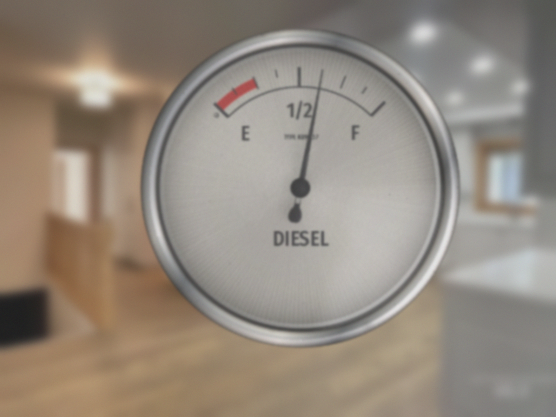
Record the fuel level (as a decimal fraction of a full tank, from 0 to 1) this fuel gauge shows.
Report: 0.625
